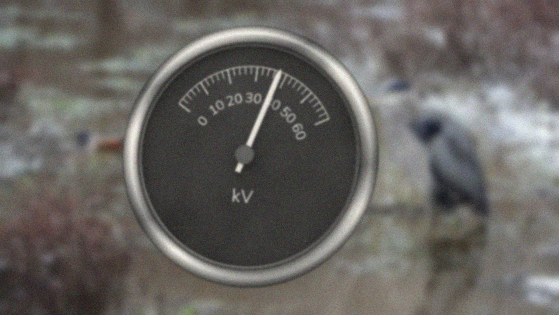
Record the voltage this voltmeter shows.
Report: 38 kV
